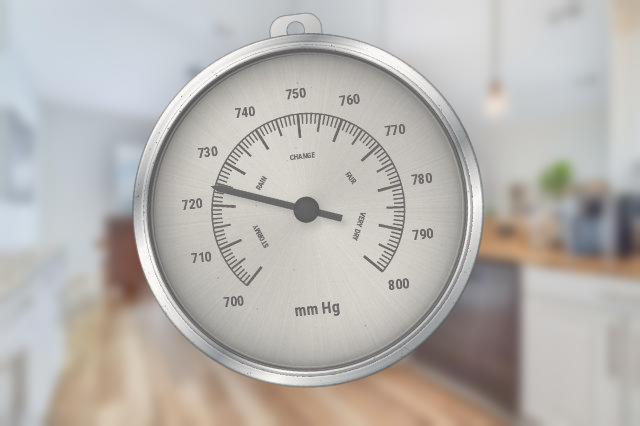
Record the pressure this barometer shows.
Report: 724 mmHg
